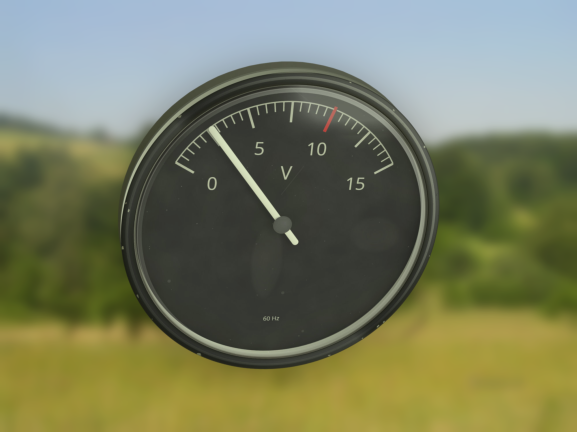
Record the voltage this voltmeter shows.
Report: 2.75 V
